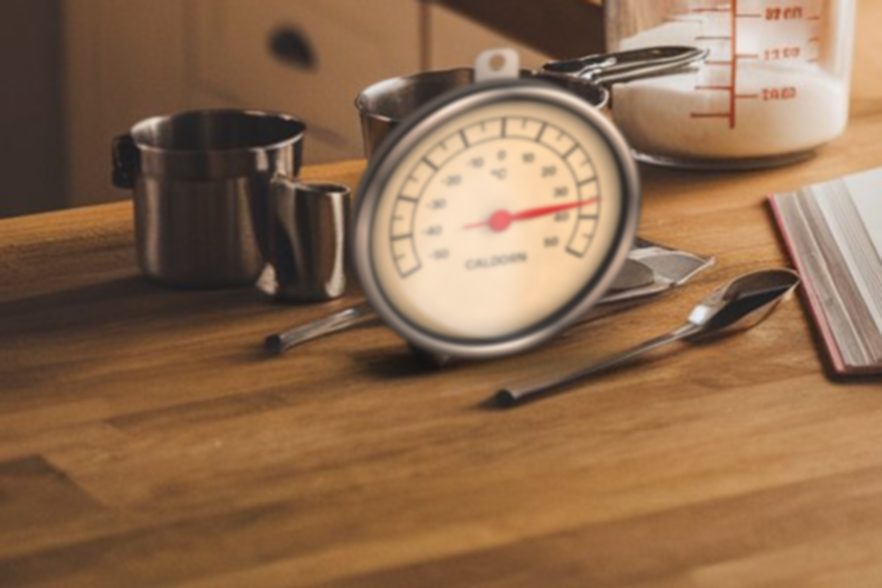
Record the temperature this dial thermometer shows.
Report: 35 °C
